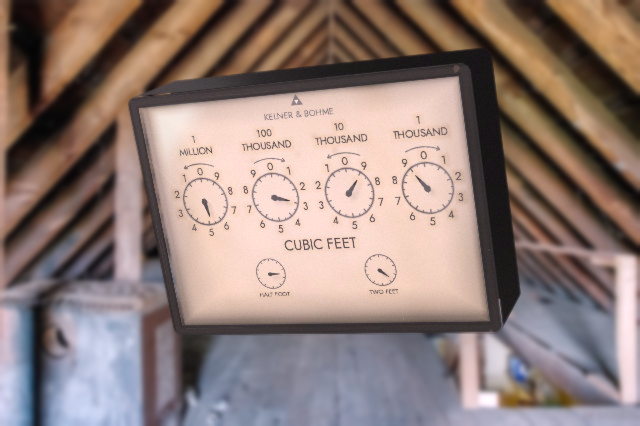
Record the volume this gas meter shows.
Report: 528900 ft³
